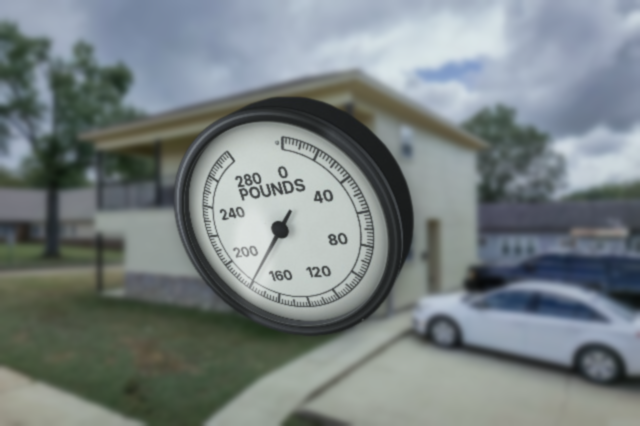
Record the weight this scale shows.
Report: 180 lb
